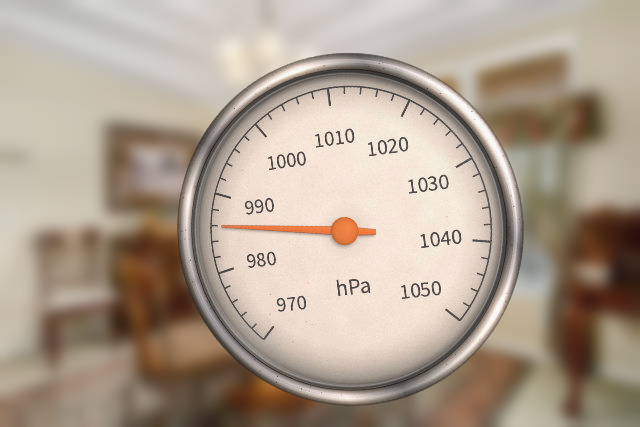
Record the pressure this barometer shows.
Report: 986 hPa
